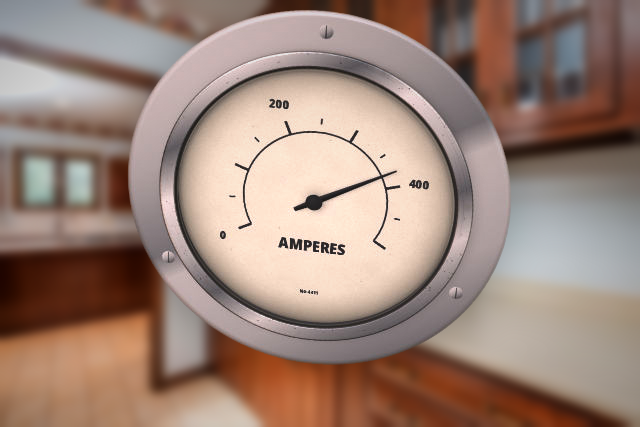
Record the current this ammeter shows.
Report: 375 A
